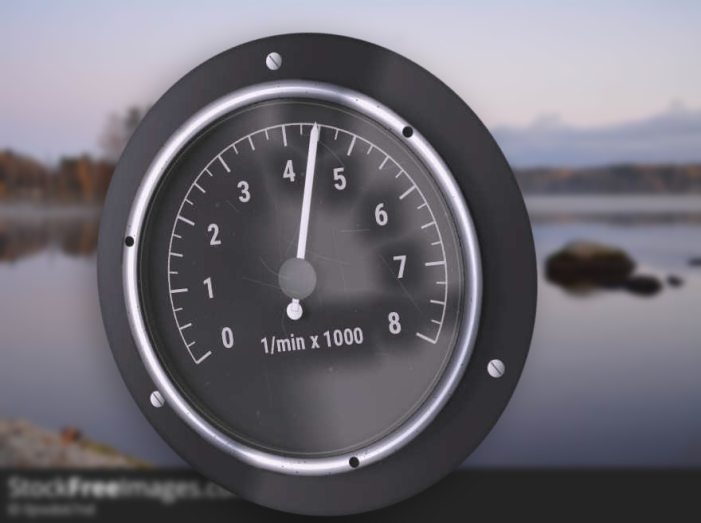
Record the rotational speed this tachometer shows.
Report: 4500 rpm
